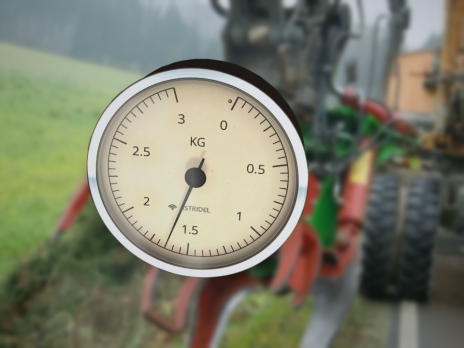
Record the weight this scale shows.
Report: 1.65 kg
